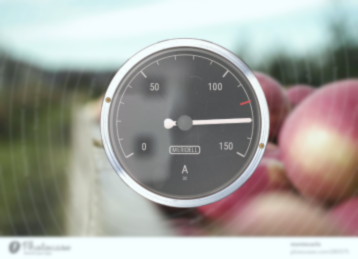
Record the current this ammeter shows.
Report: 130 A
